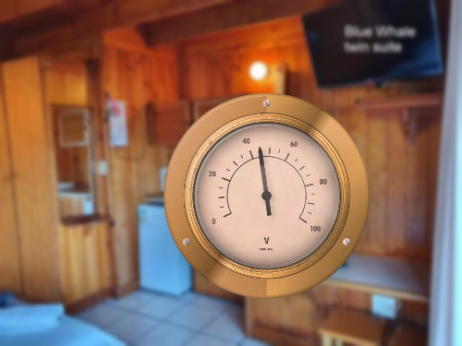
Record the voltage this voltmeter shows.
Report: 45 V
